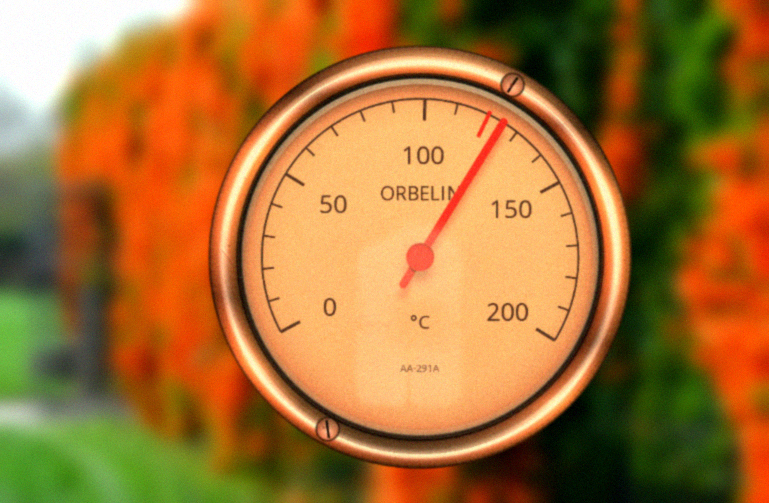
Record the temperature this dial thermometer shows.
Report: 125 °C
